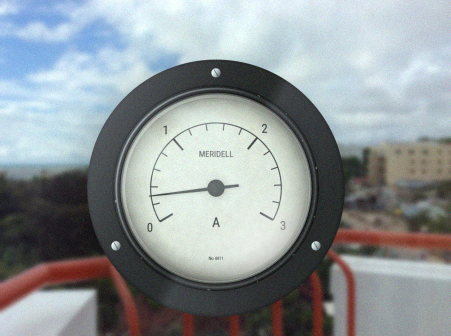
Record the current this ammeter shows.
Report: 0.3 A
